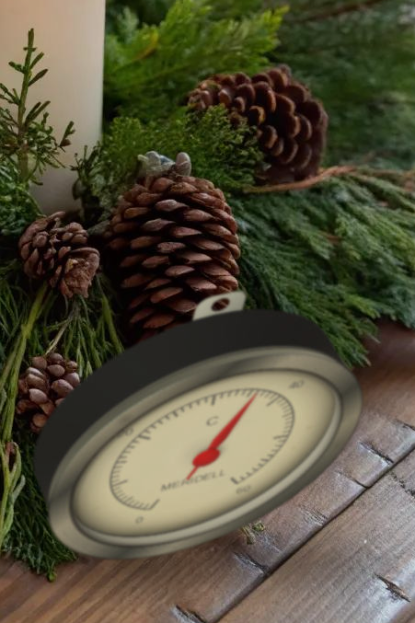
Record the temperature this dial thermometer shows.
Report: 35 °C
